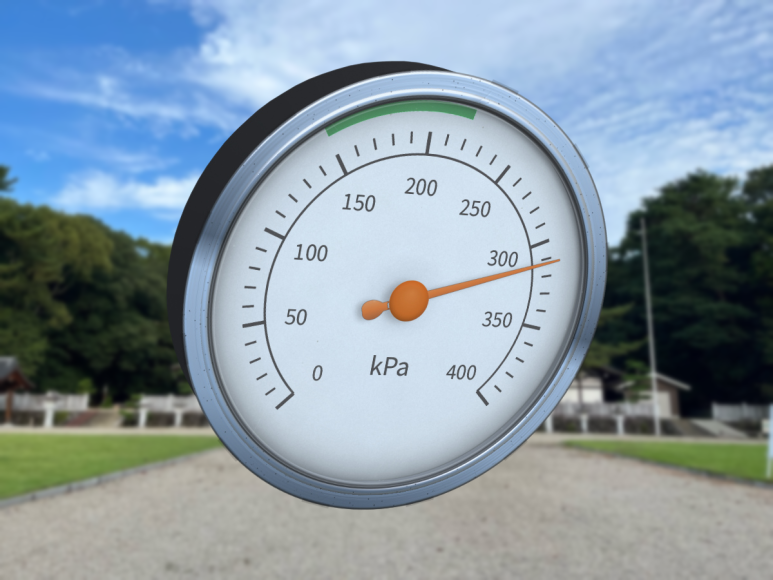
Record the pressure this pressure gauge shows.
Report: 310 kPa
